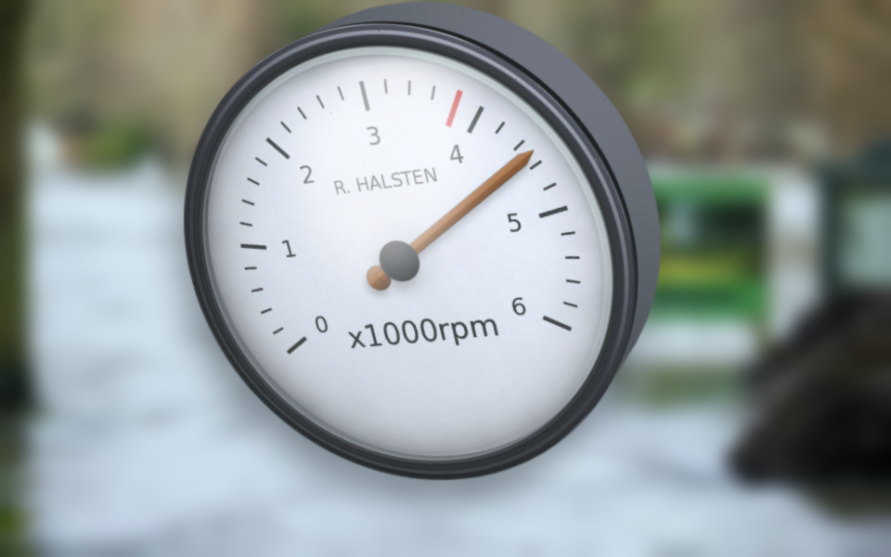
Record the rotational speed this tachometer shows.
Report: 4500 rpm
